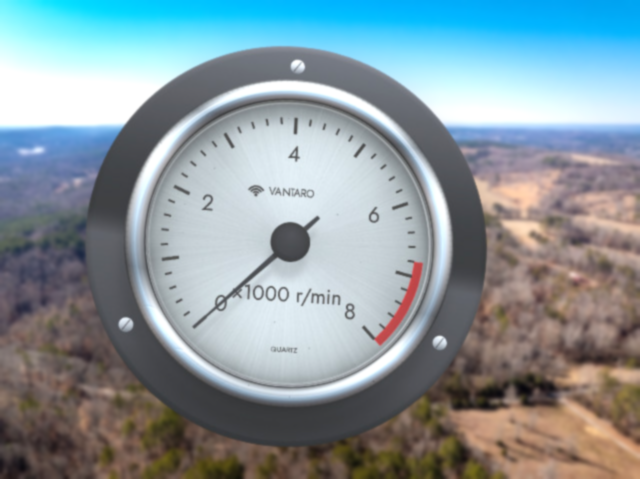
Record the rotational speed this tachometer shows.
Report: 0 rpm
